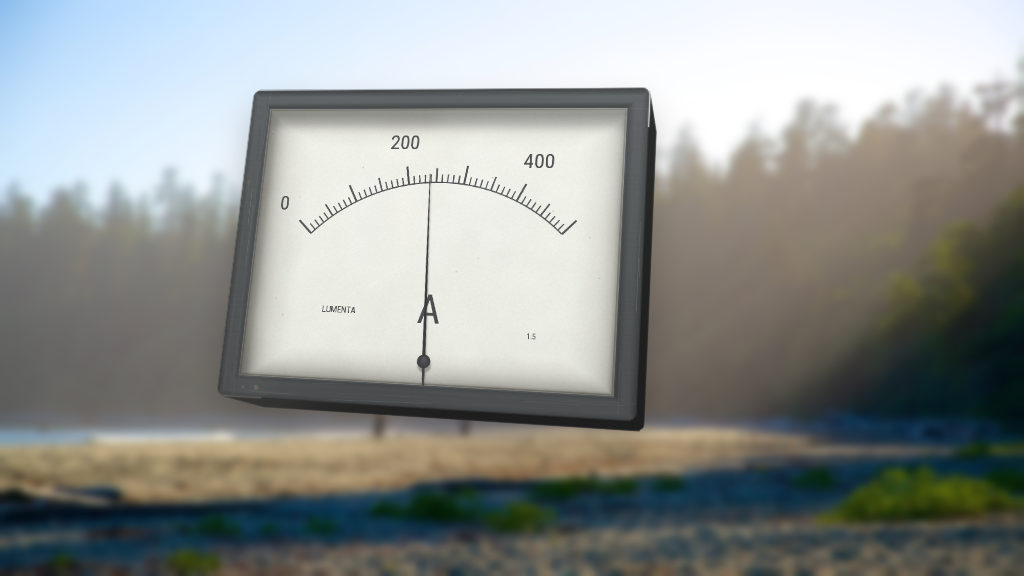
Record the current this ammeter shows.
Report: 240 A
